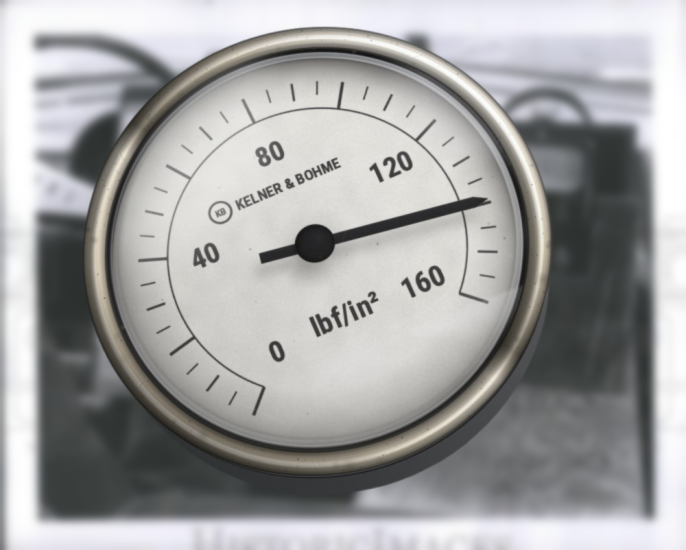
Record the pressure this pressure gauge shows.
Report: 140 psi
